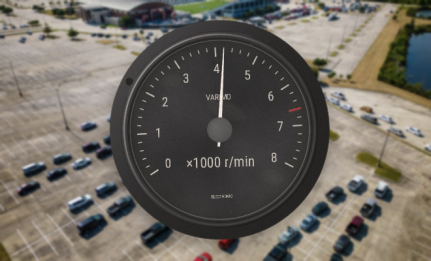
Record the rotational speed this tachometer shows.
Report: 4200 rpm
